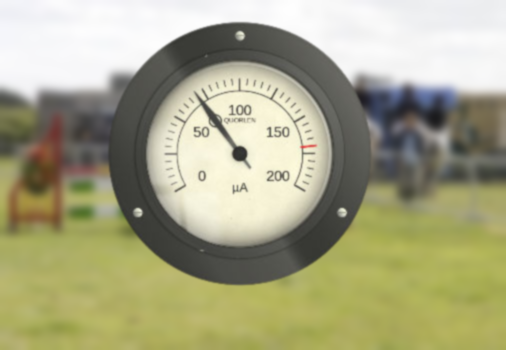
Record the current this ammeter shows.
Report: 70 µA
